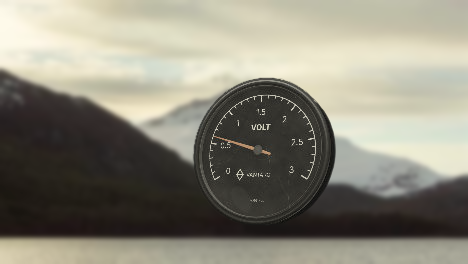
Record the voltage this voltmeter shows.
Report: 0.6 V
